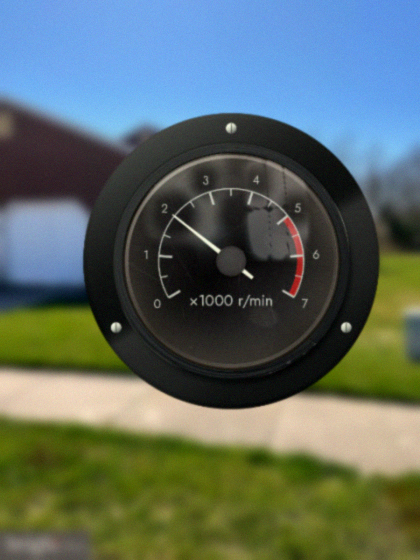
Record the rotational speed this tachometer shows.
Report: 2000 rpm
